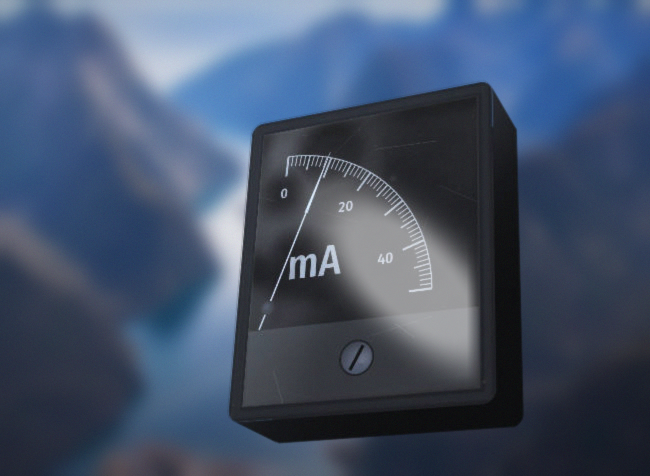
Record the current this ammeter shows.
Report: 10 mA
